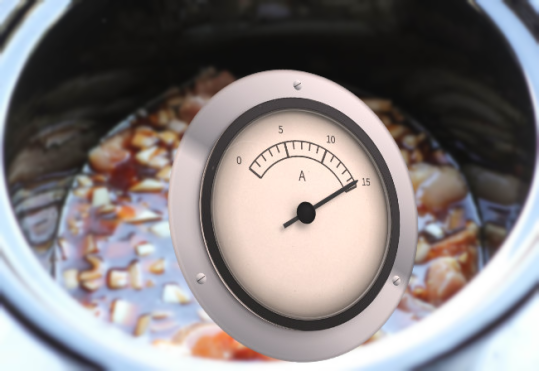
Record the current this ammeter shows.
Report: 14.5 A
